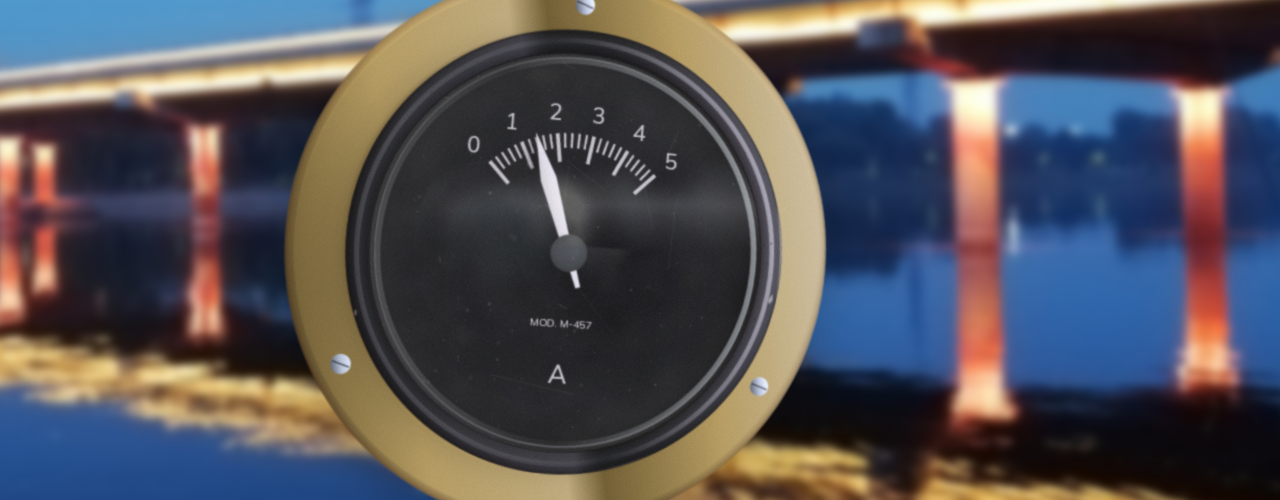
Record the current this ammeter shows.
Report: 1.4 A
